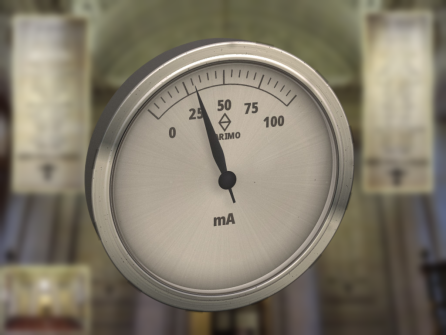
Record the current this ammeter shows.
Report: 30 mA
